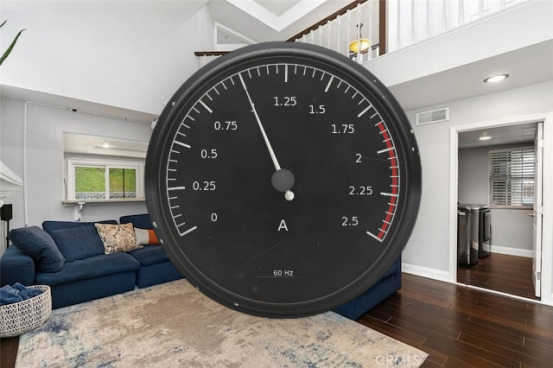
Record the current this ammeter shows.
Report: 1 A
